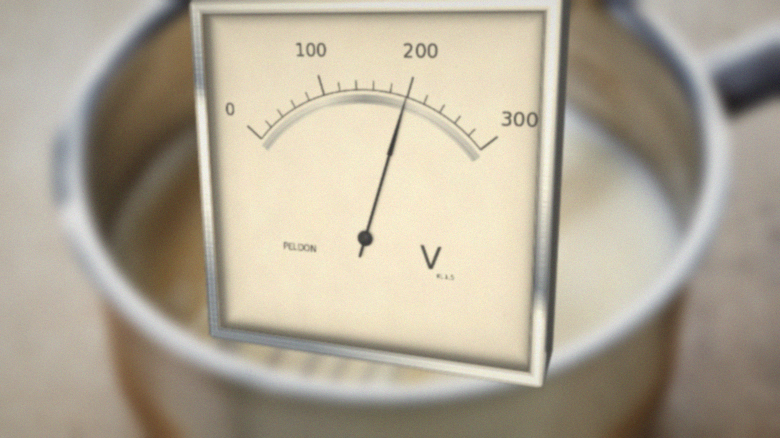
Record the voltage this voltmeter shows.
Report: 200 V
